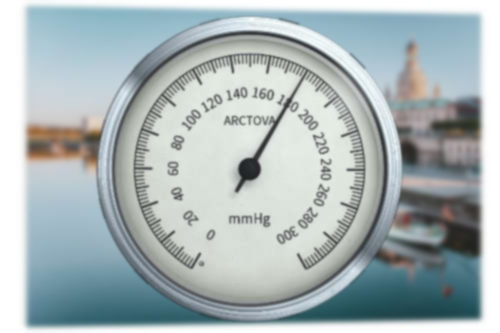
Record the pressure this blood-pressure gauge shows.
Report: 180 mmHg
